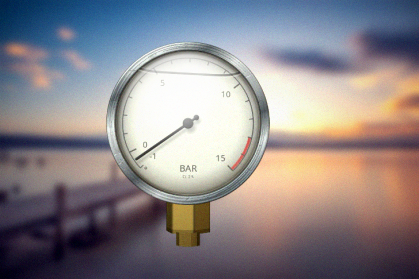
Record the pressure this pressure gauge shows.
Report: -0.5 bar
